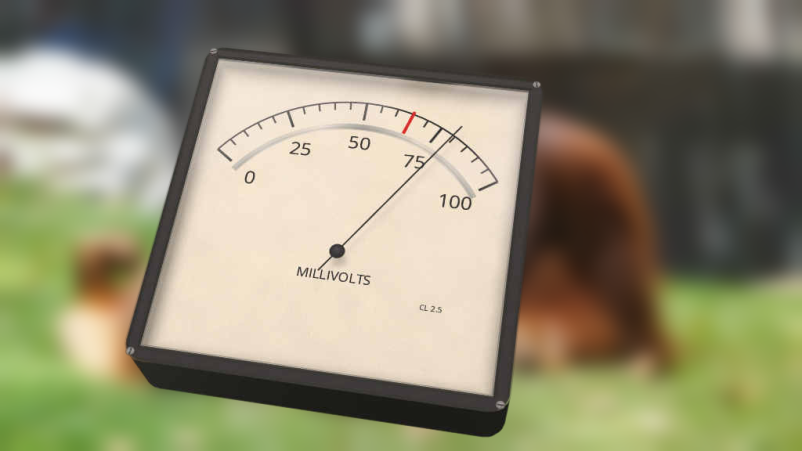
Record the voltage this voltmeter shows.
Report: 80 mV
